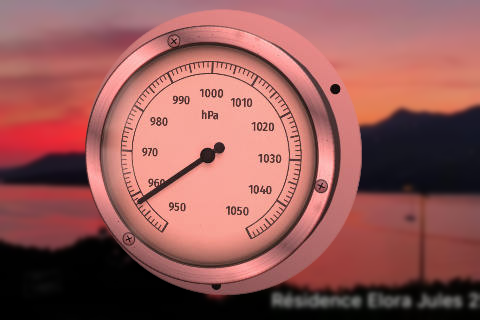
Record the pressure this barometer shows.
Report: 958 hPa
